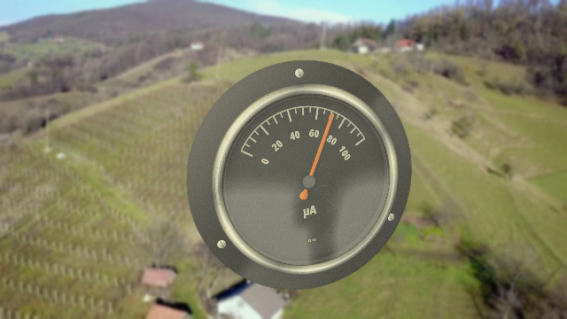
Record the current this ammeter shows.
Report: 70 µA
